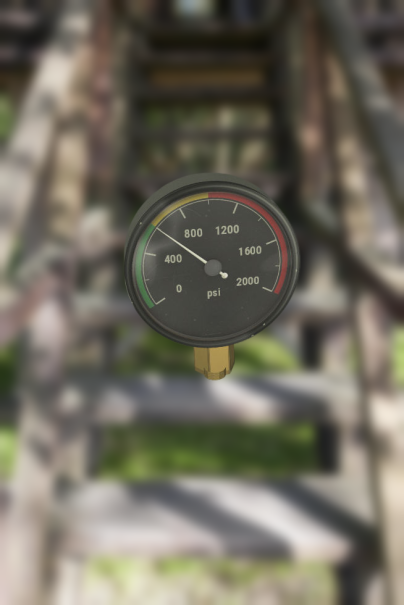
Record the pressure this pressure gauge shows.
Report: 600 psi
